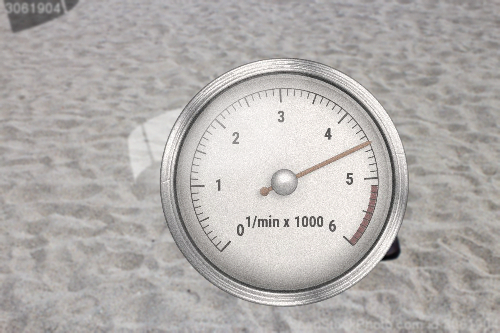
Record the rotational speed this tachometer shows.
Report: 4500 rpm
